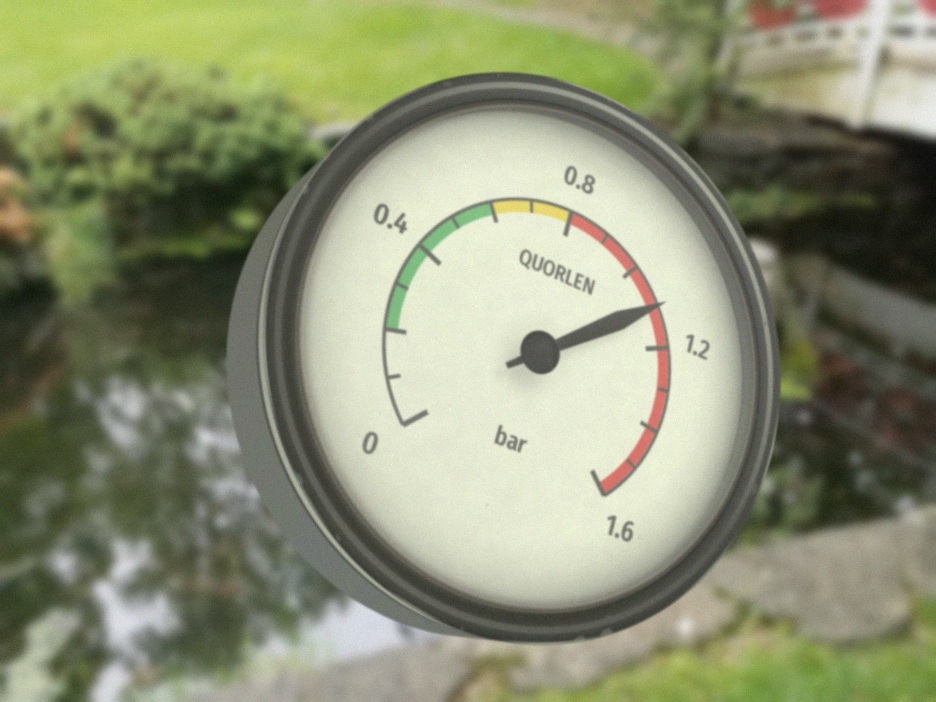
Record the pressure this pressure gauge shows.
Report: 1.1 bar
